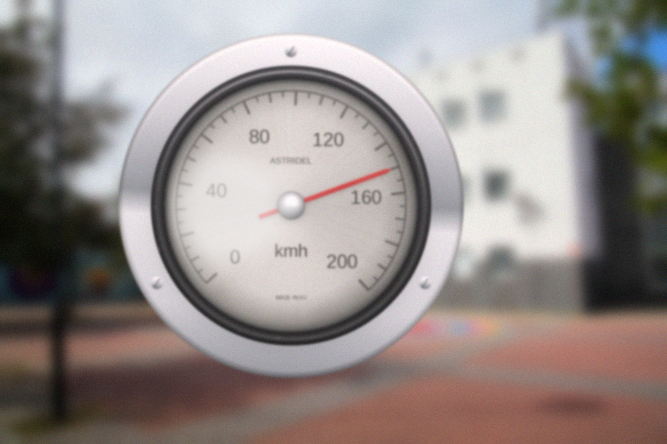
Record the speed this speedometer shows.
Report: 150 km/h
